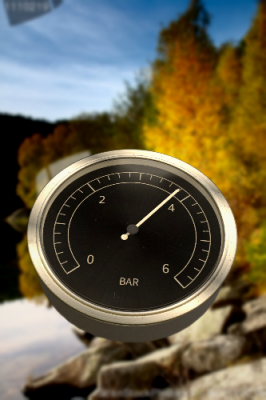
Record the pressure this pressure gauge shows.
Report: 3.8 bar
